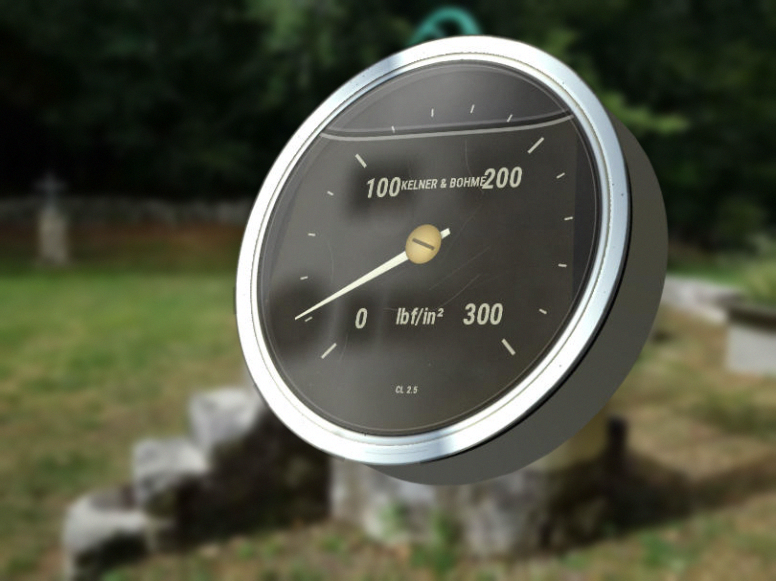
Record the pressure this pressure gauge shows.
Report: 20 psi
